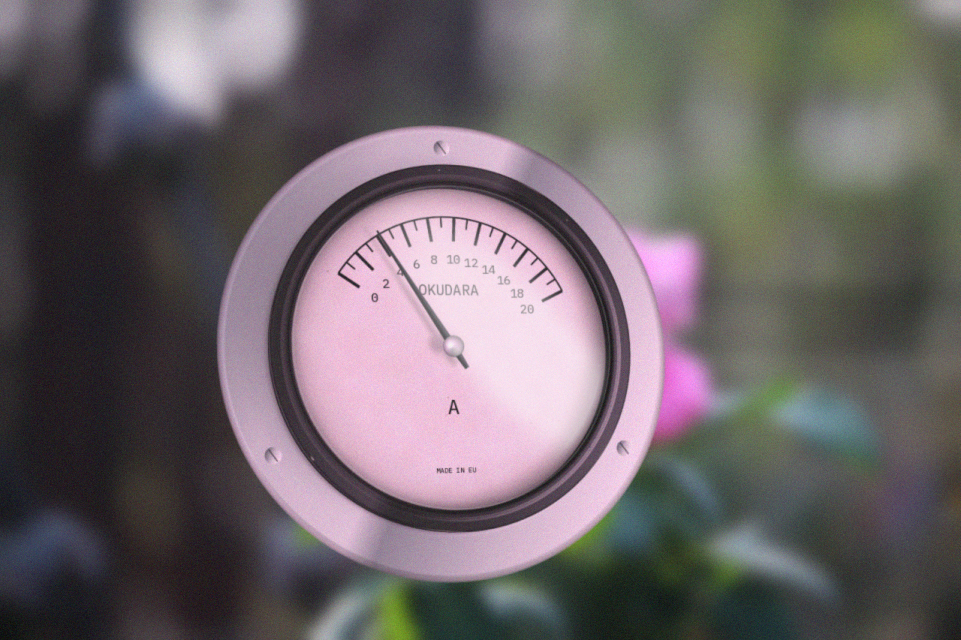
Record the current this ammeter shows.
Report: 4 A
